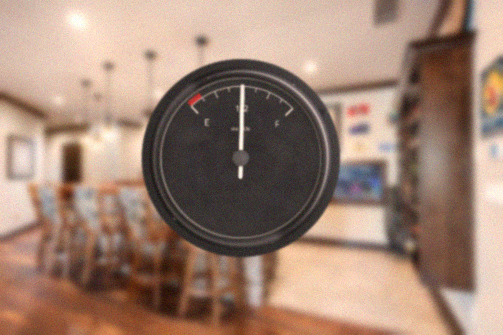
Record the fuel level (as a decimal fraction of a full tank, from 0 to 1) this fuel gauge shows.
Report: 0.5
